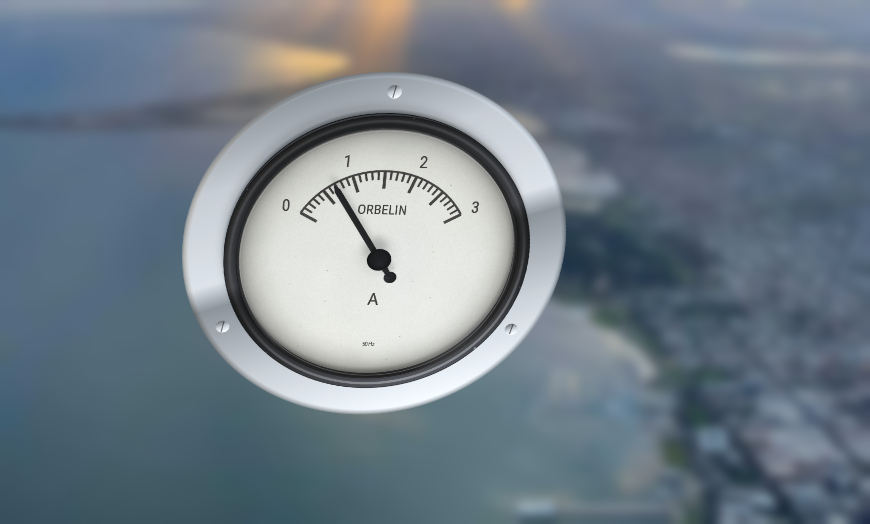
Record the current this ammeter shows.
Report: 0.7 A
